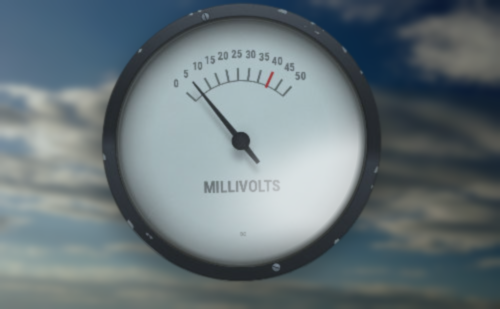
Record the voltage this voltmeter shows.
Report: 5 mV
